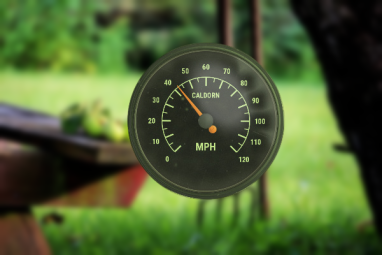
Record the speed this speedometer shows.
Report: 42.5 mph
